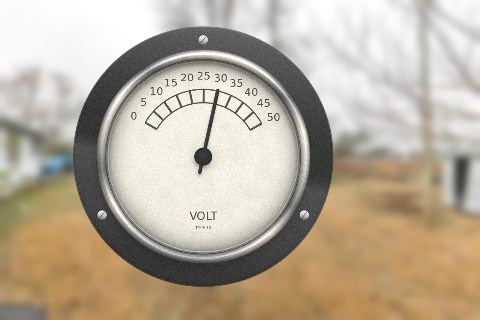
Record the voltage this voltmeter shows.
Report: 30 V
